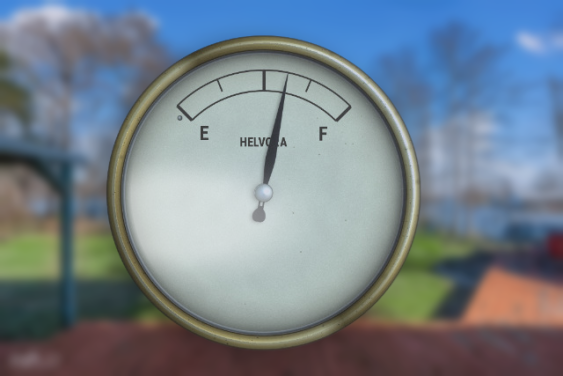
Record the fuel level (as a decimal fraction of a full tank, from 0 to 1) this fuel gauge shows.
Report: 0.625
